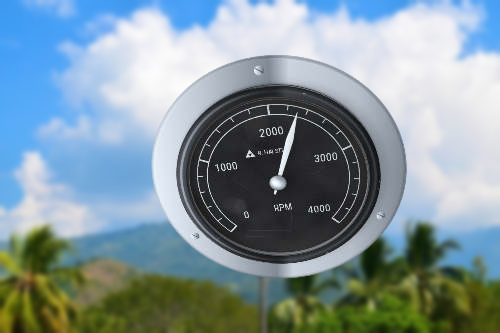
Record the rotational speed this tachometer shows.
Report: 2300 rpm
